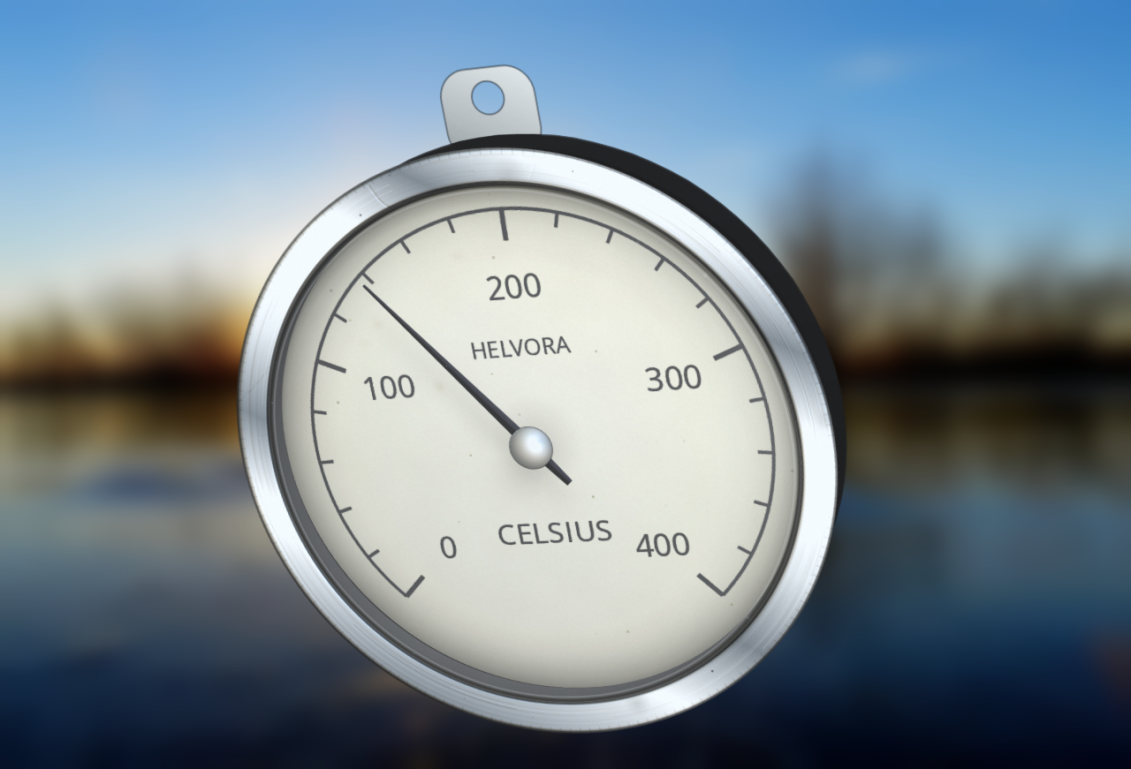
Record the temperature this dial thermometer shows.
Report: 140 °C
